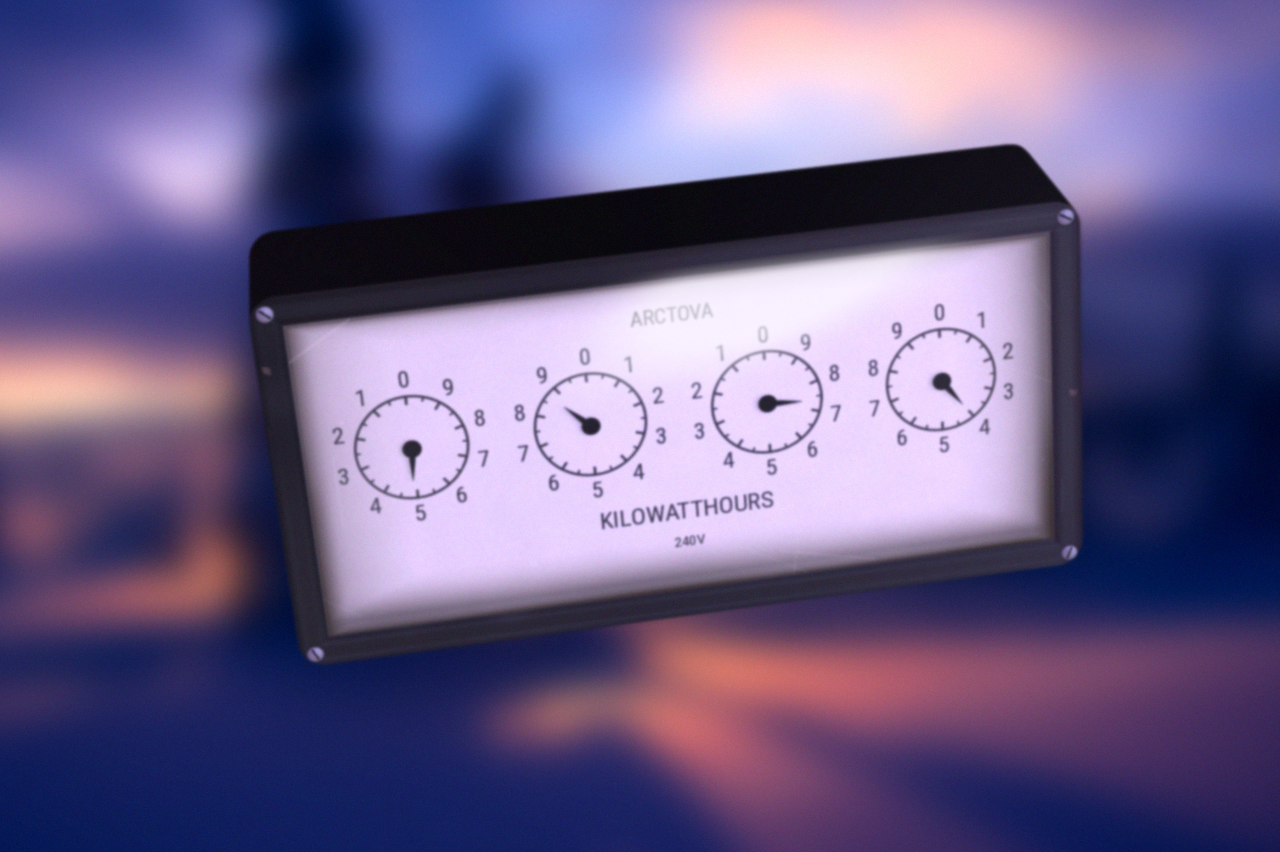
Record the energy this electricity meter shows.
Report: 4874 kWh
